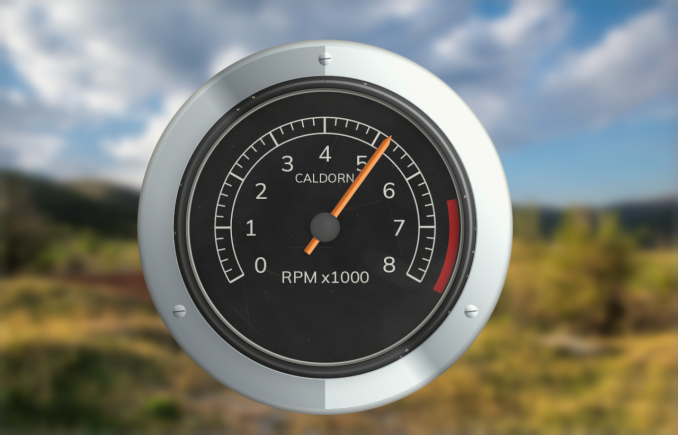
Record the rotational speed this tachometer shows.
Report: 5200 rpm
